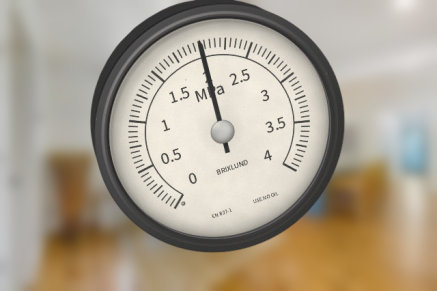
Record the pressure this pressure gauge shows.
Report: 2 MPa
